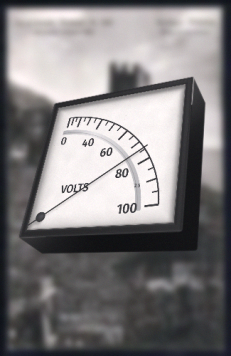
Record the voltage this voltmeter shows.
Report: 75 V
